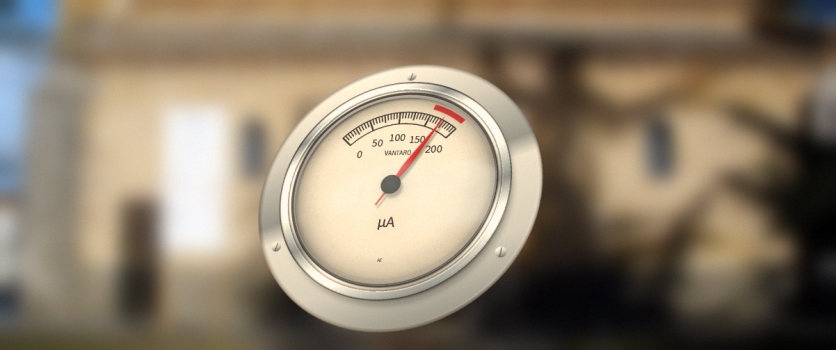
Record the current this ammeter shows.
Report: 175 µA
